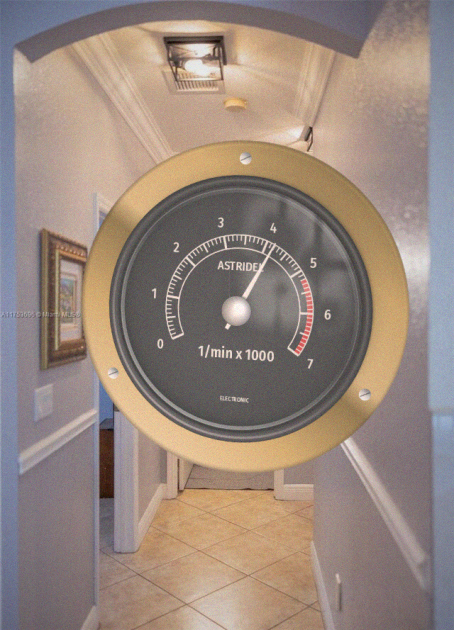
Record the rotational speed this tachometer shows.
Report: 4200 rpm
